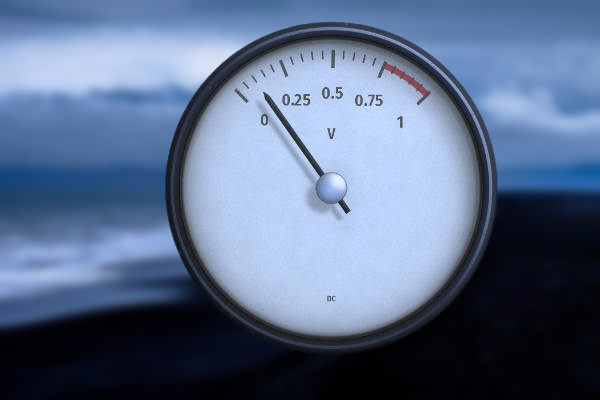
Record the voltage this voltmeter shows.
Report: 0.1 V
